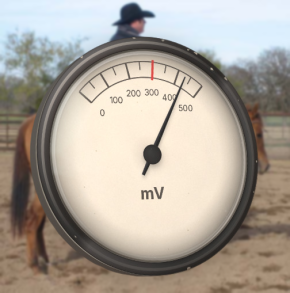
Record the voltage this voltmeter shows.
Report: 425 mV
